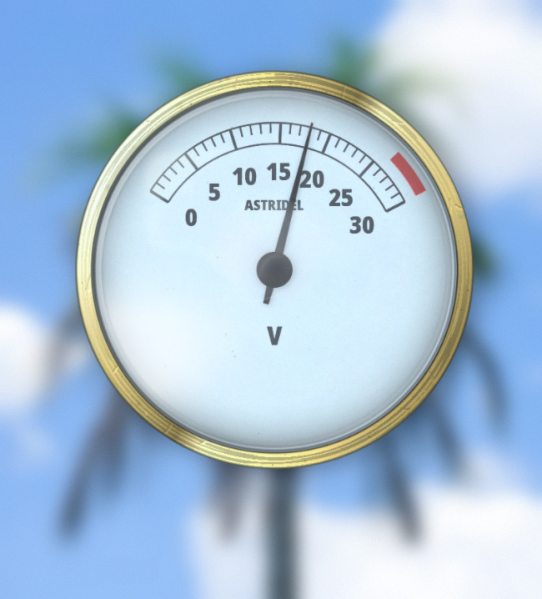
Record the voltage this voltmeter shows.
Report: 18 V
